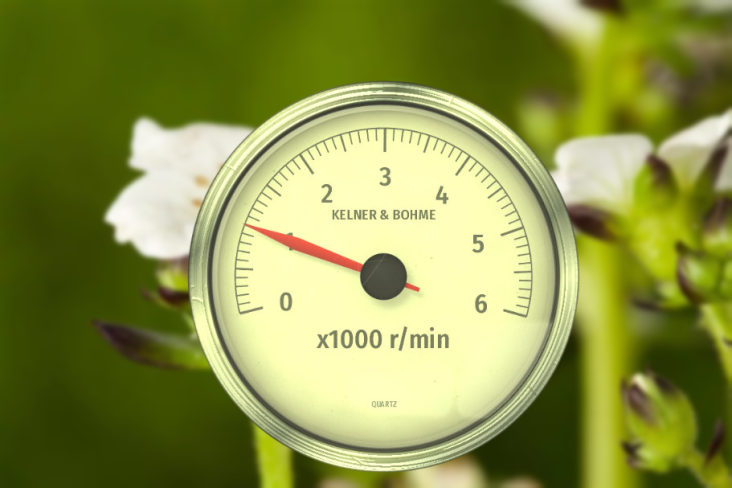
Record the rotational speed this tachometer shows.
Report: 1000 rpm
